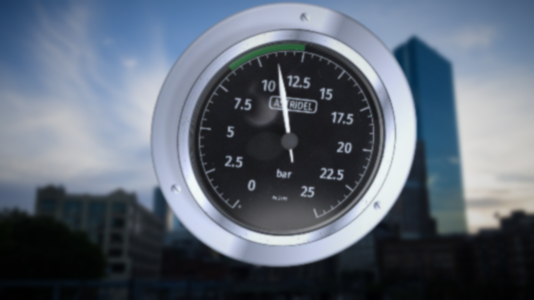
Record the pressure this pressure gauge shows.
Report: 11 bar
